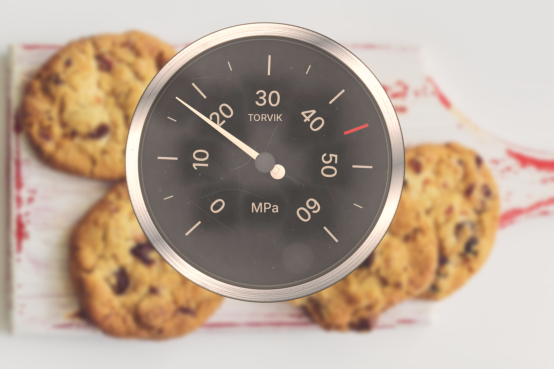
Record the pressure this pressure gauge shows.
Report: 17.5 MPa
